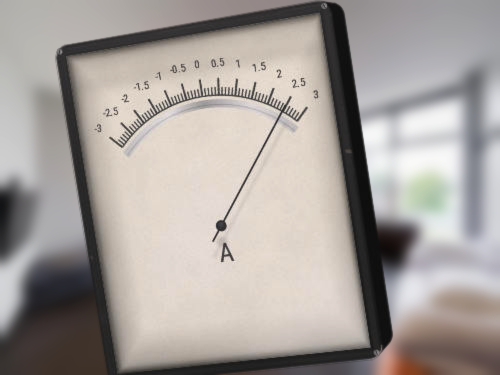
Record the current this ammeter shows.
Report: 2.5 A
